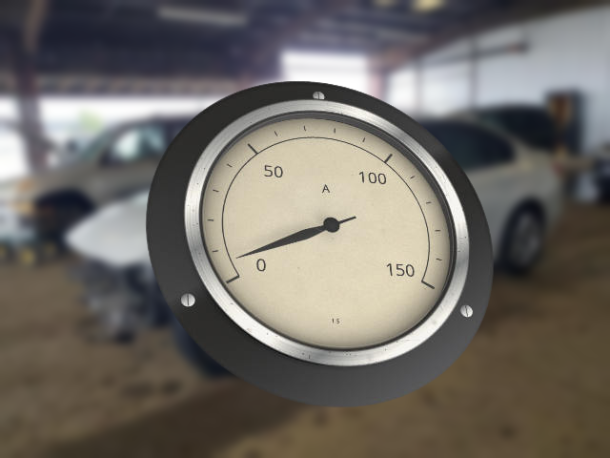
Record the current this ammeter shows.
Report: 5 A
